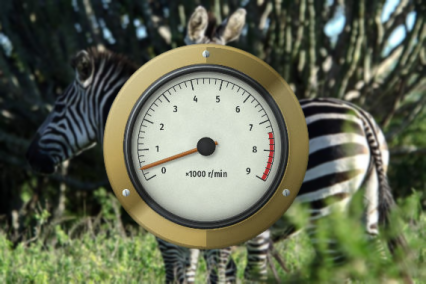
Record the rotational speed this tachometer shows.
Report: 400 rpm
